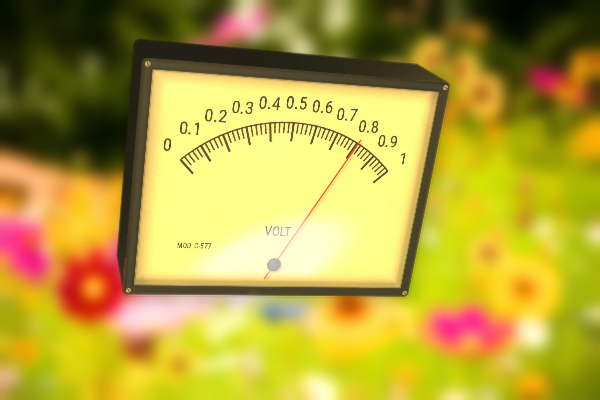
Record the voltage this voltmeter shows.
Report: 0.8 V
